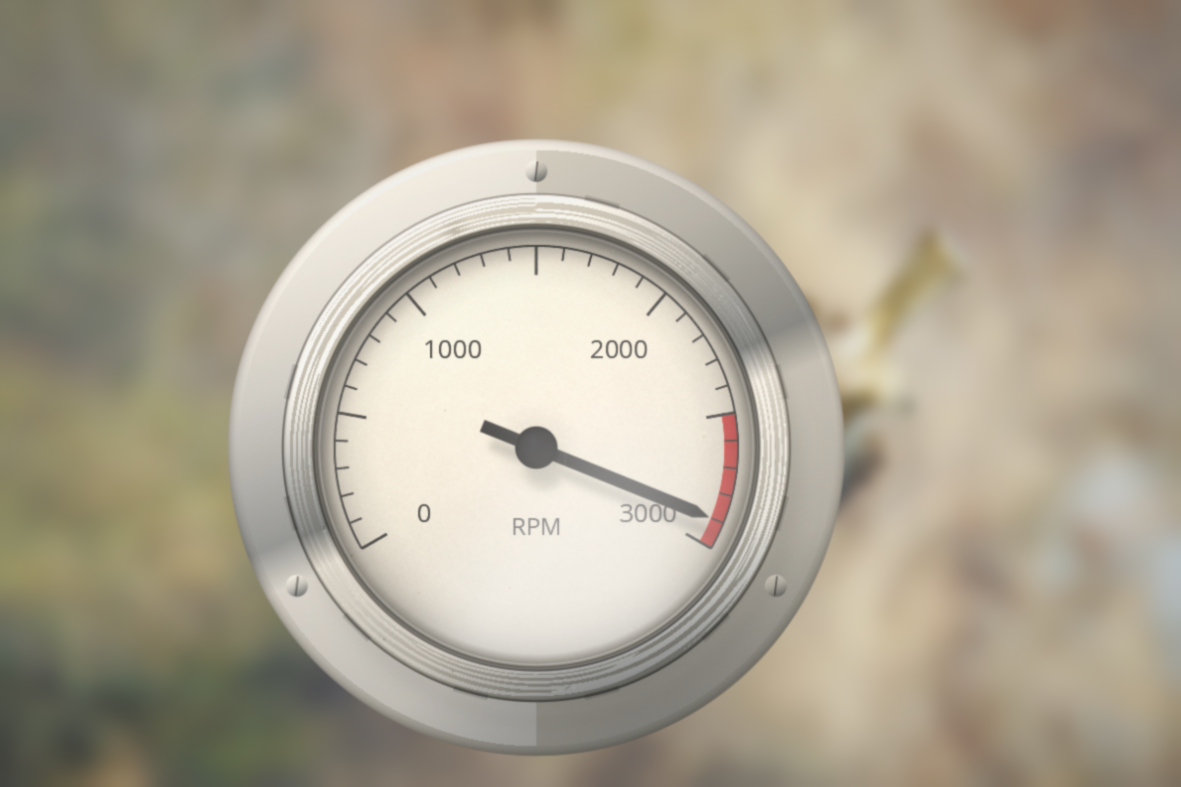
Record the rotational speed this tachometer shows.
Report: 2900 rpm
